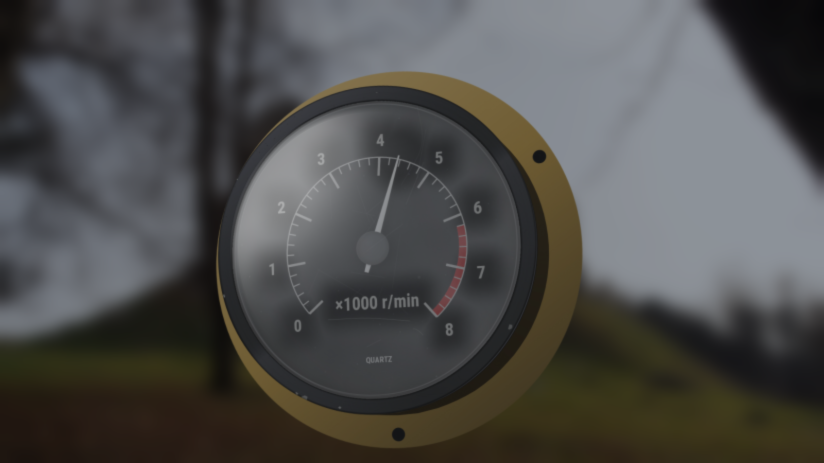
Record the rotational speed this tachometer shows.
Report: 4400 rpm
